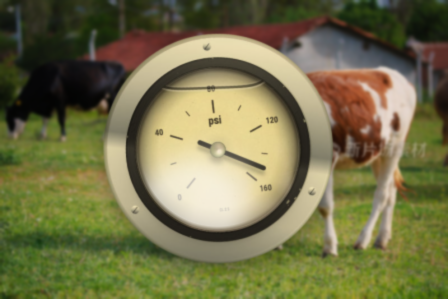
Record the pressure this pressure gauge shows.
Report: 150 psi
